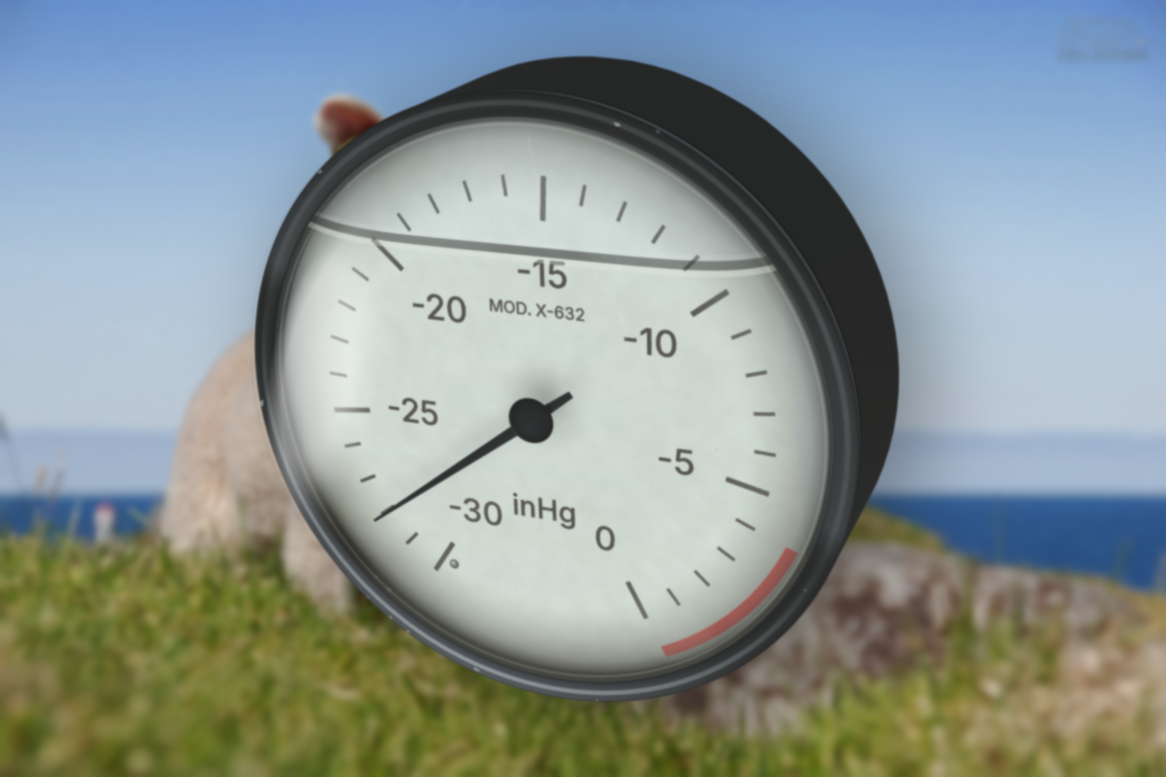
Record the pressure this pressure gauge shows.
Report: -28 inHg
